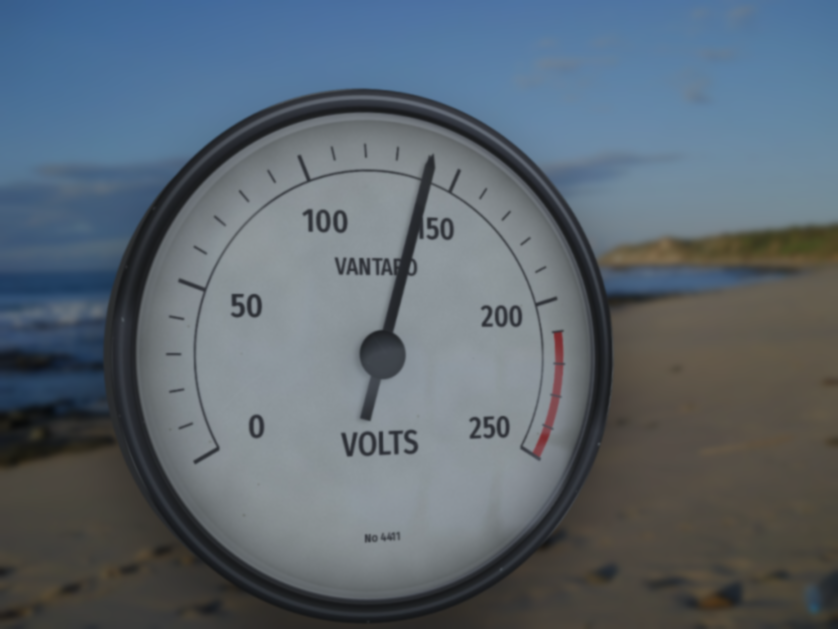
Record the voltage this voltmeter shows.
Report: 140 V
